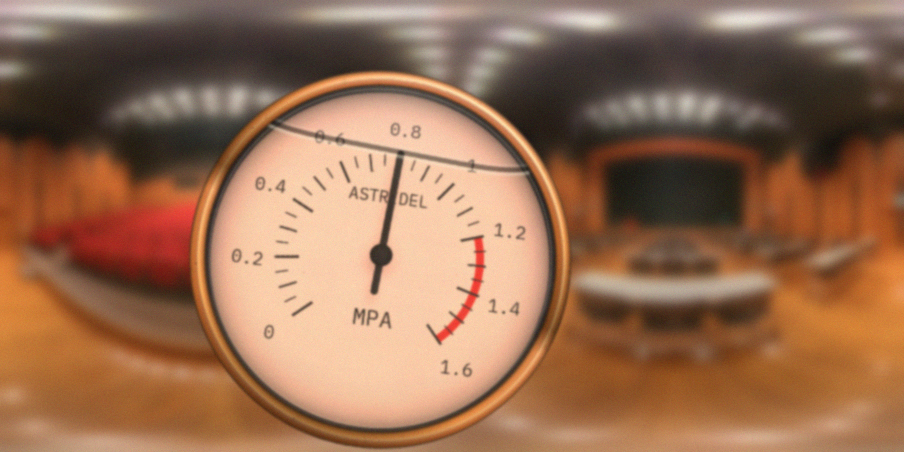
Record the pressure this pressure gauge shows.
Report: 0.8 MPa
